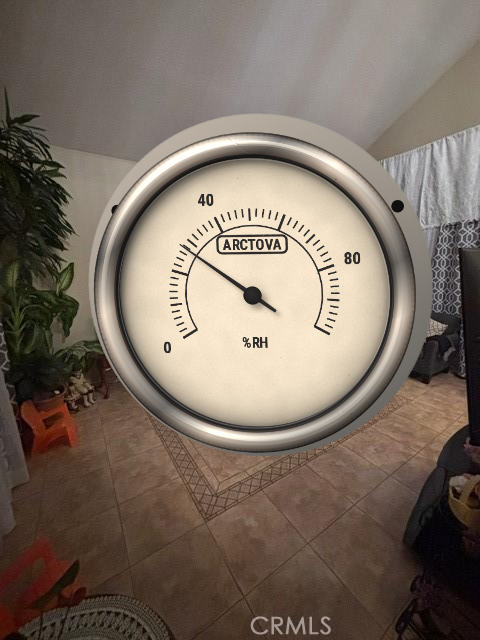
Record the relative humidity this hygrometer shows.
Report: 28 %
